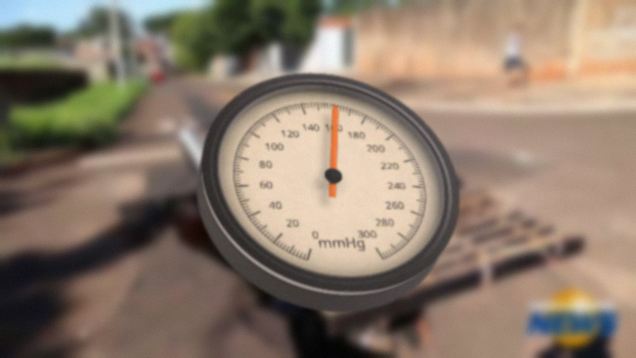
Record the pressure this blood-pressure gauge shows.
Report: 160 mmHg
